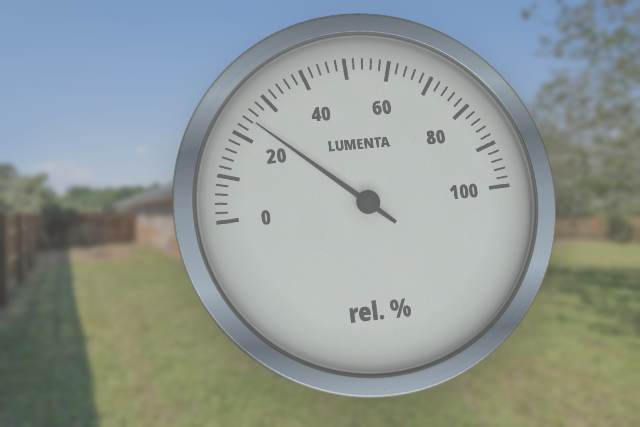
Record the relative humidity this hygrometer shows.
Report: 24 %
